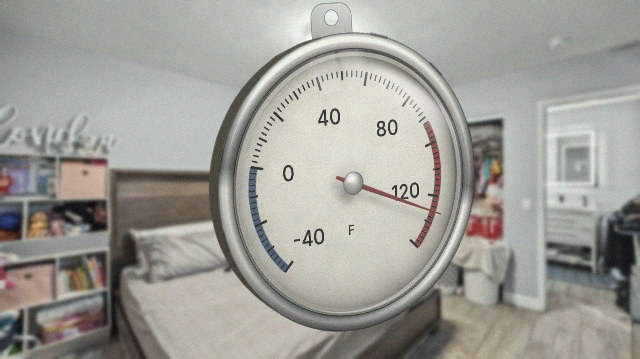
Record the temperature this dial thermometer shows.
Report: 126 °F
